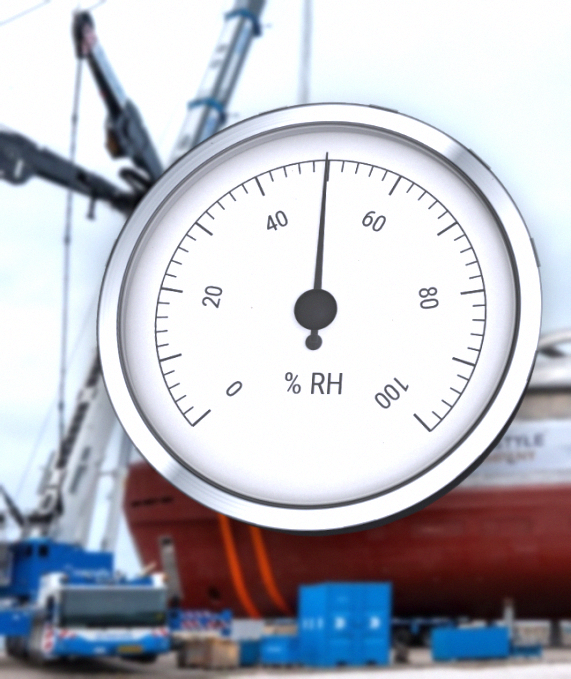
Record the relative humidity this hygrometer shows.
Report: 50 %
